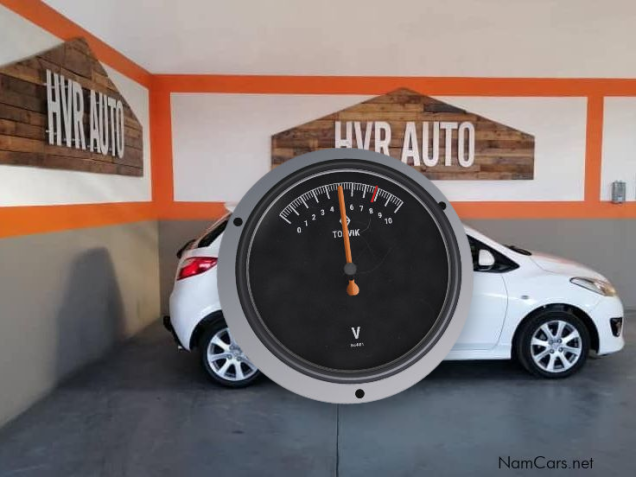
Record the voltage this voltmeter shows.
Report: 5 V
